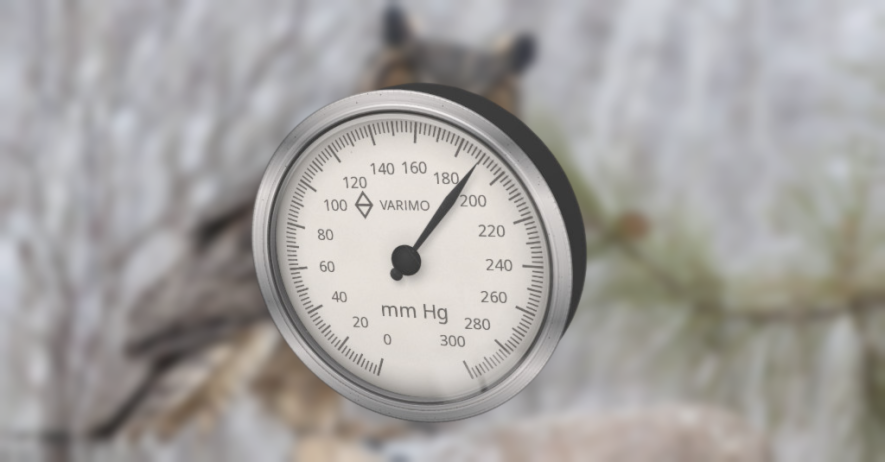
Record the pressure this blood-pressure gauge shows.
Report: 190 mmHg
